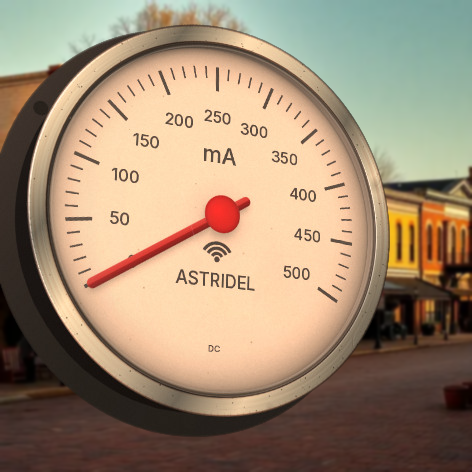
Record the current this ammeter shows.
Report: 0 mA
